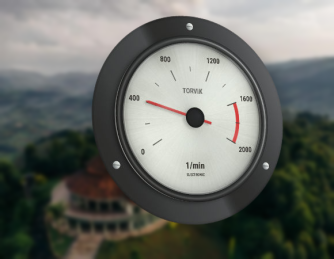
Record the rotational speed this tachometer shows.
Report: 400 rpm
